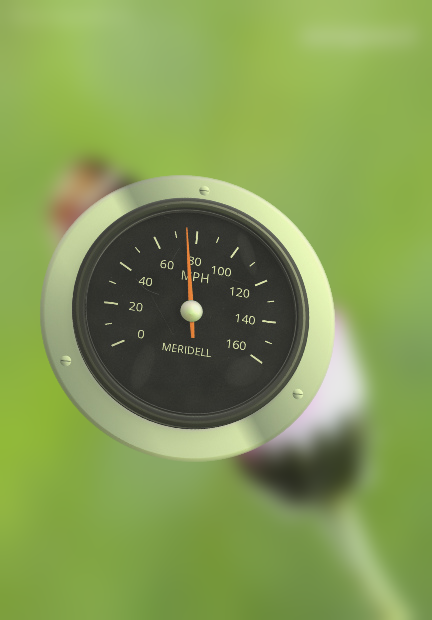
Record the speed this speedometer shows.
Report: 75 mph
